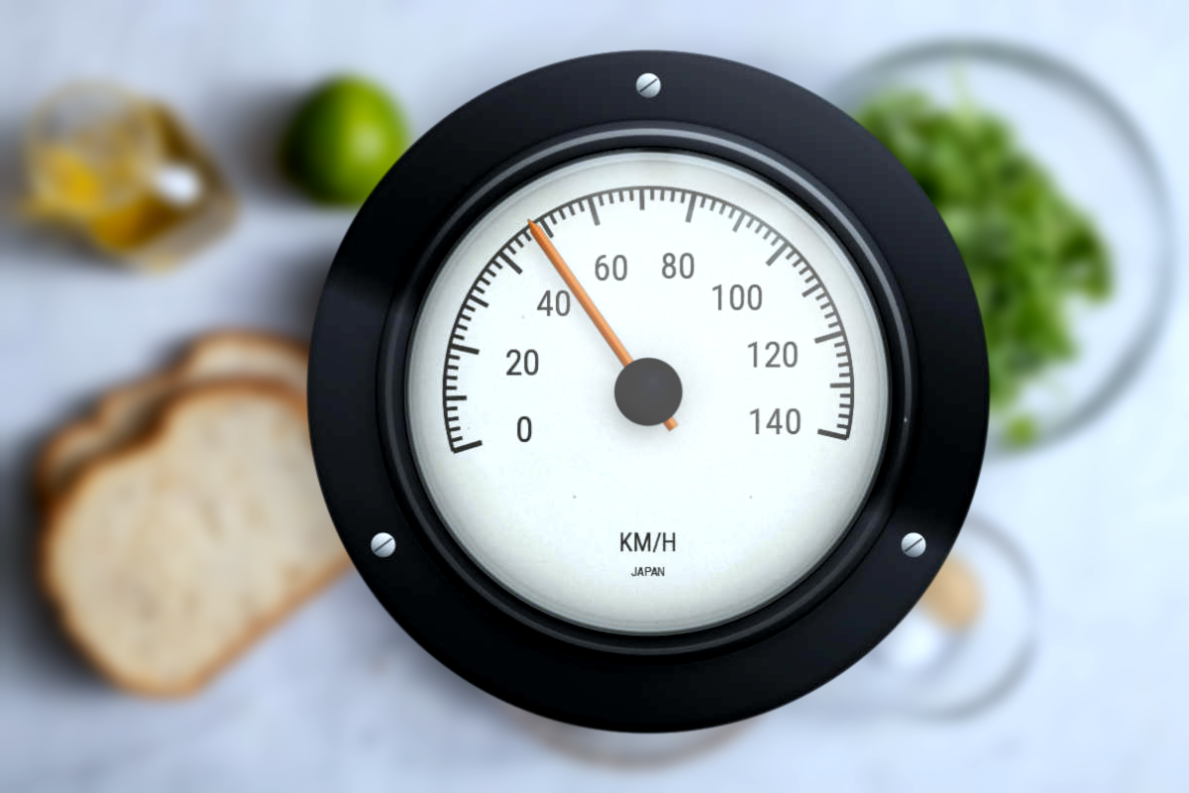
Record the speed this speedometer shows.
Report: 48 km/h
